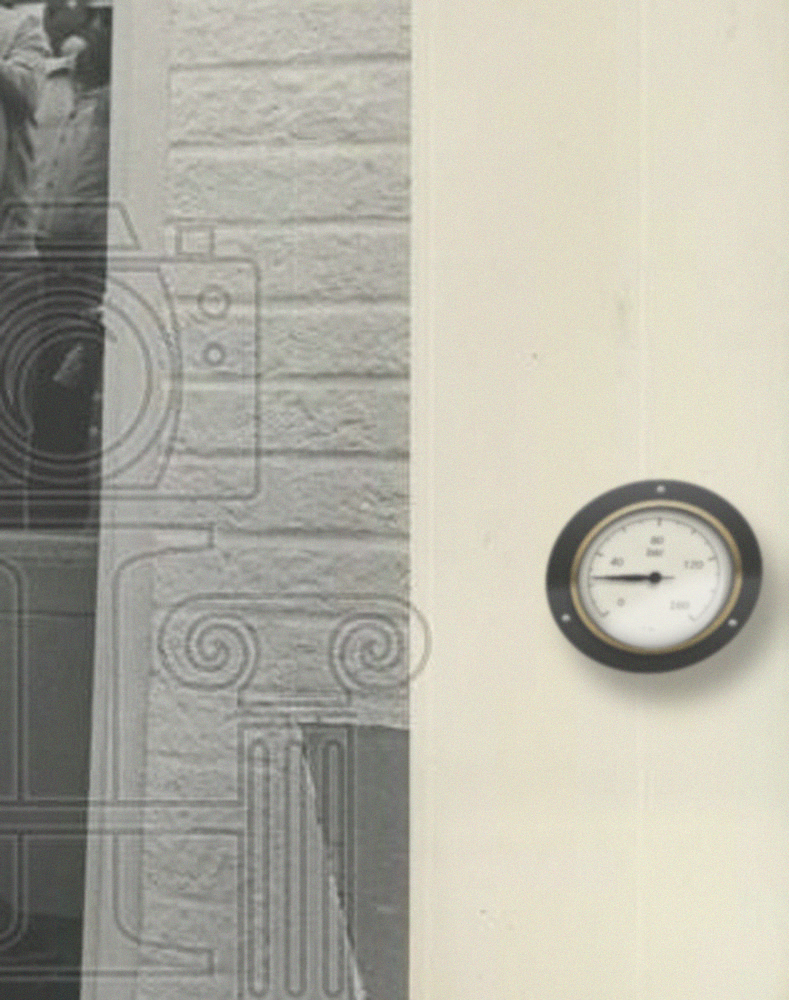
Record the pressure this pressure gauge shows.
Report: 25 bar
